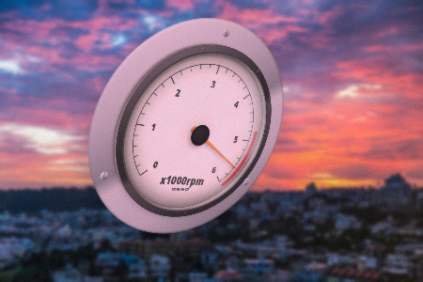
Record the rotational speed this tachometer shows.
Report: 5600 rpm
